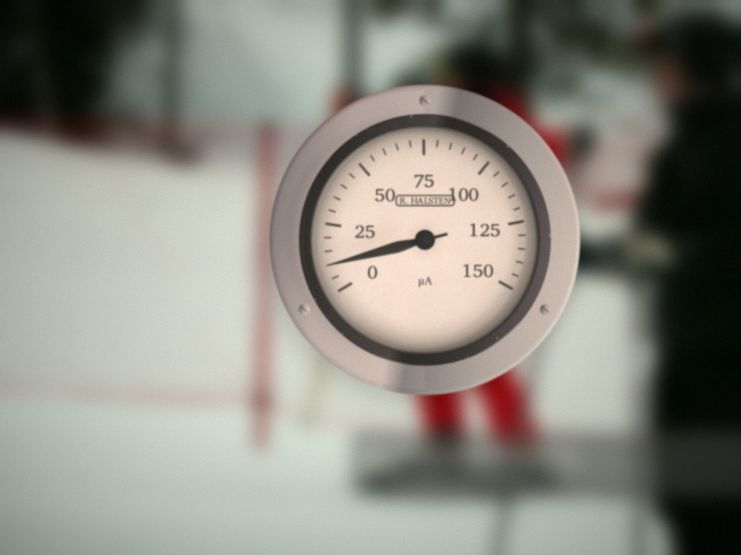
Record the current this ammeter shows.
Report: 10 µA
